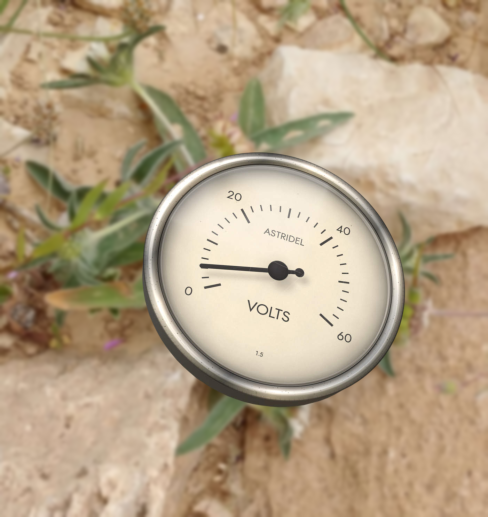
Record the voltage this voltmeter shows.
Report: 4 V
